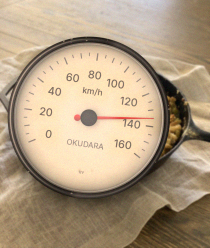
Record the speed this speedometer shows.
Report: 135 km/h
